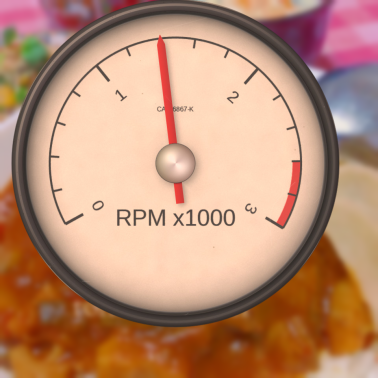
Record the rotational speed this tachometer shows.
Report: 1400 rpm
